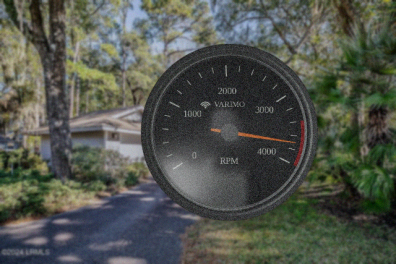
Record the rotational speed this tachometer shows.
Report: 3700 rpm
